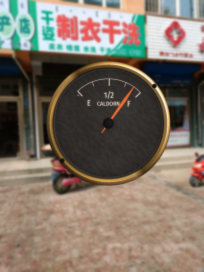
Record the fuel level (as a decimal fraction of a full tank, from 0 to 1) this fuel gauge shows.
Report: 0.875
